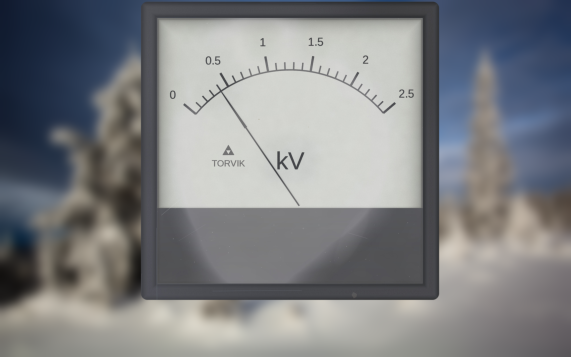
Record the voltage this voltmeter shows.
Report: 0.4 kV
